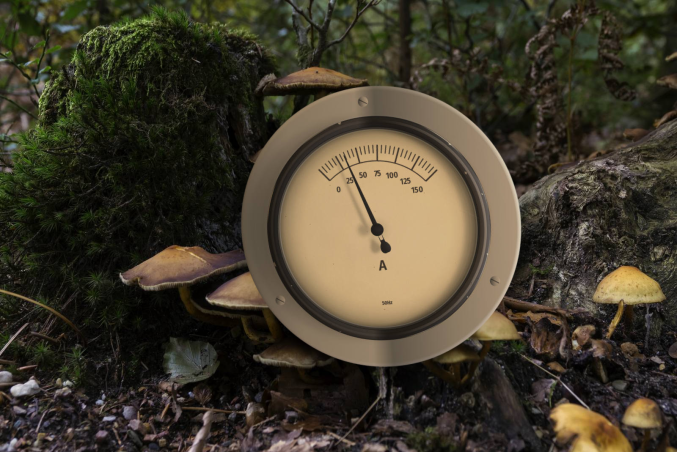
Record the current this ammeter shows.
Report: 35 A
